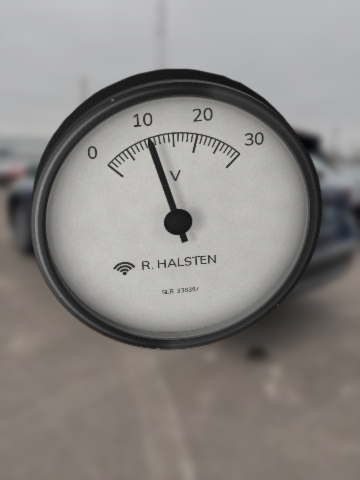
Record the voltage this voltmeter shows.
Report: 10 V
